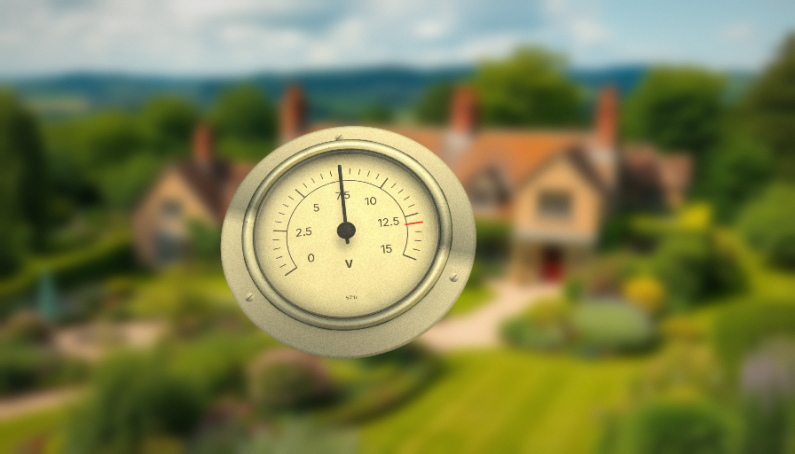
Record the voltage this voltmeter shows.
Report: 7.5 V
